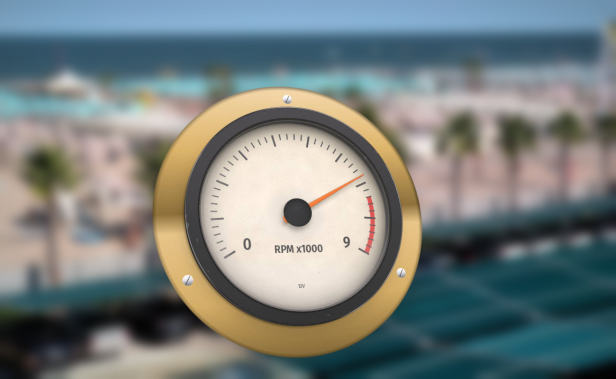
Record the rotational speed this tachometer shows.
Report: 6800 rpm
